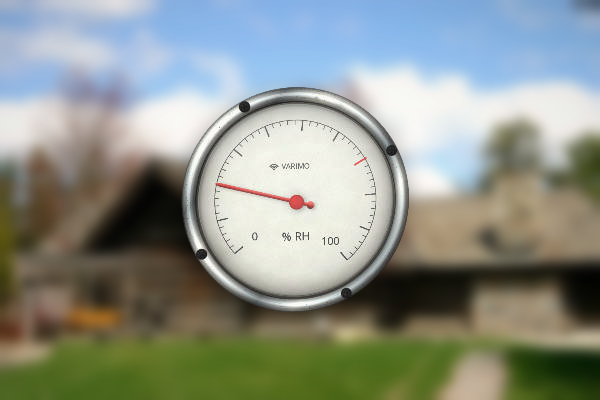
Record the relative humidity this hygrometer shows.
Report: 20 %
